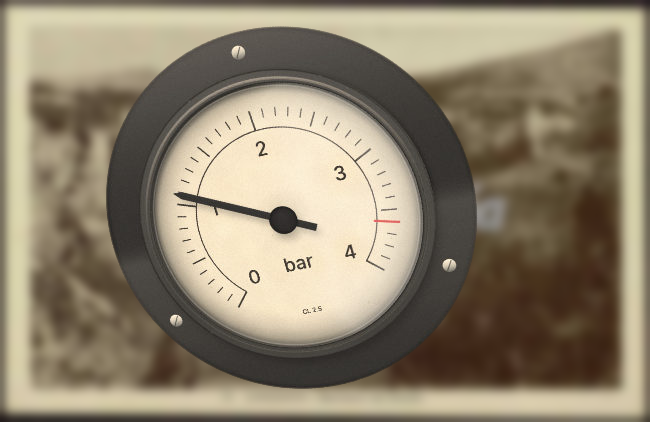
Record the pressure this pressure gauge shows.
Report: 1.1 bar
